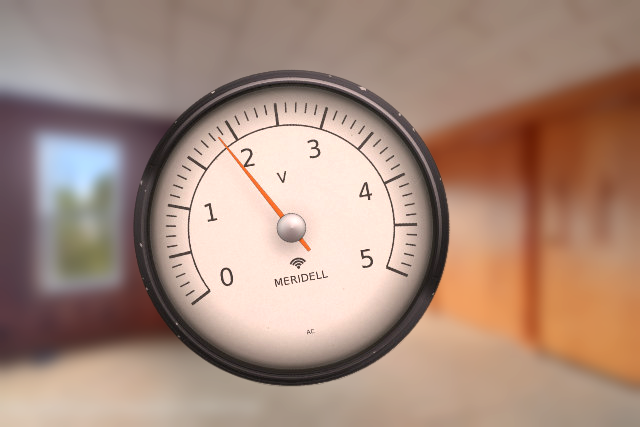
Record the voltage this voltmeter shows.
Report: 1.85 V
